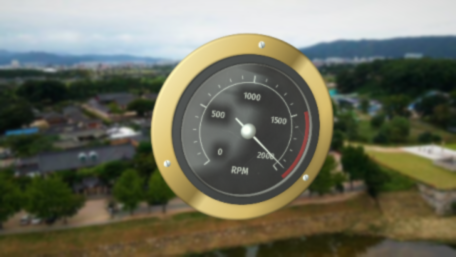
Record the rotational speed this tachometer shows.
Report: 1950 rpm
